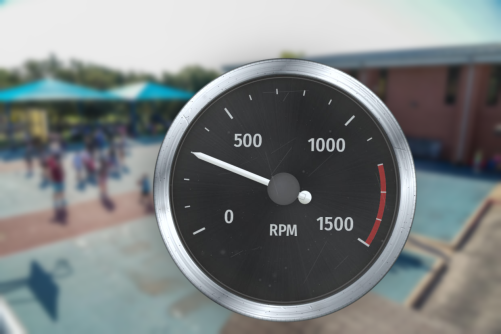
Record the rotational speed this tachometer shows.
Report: 300 rpm
